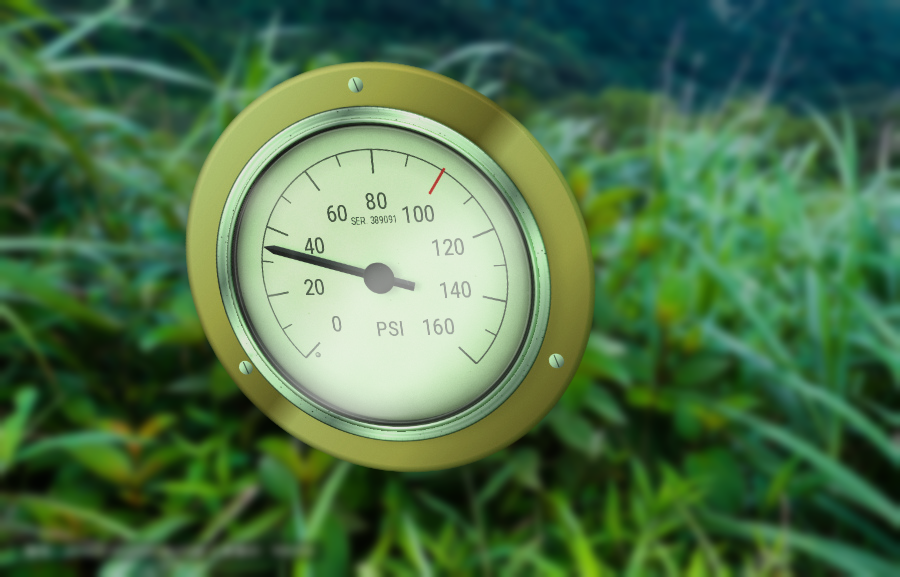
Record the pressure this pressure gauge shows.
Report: 35 psi
